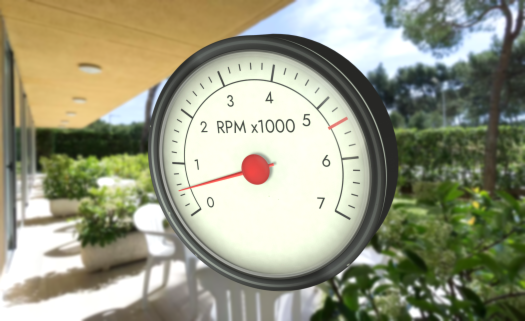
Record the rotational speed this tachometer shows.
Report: 500 rpm
